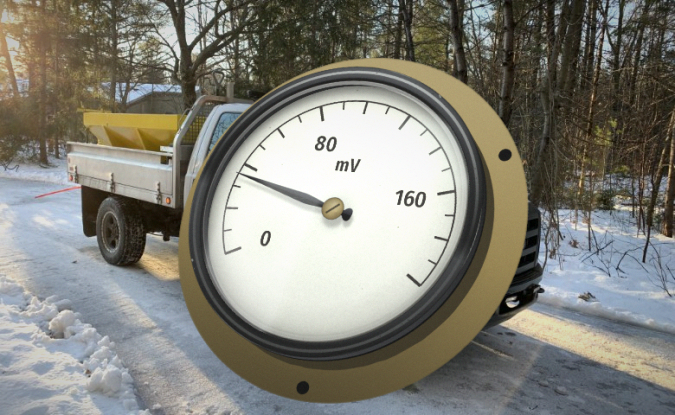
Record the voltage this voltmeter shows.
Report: 35 mV
